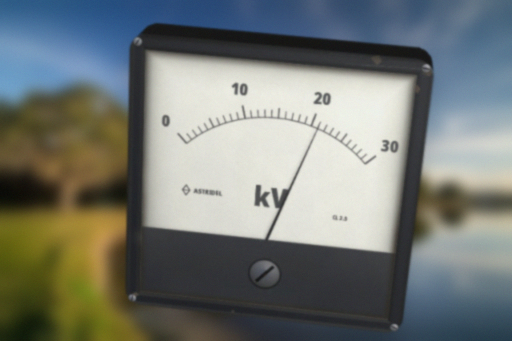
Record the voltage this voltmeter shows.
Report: 21 kV
